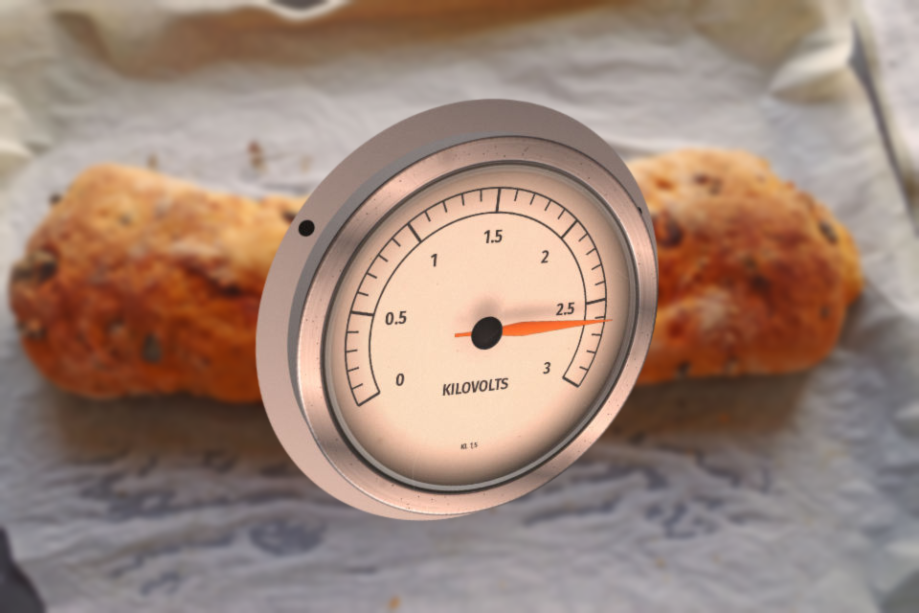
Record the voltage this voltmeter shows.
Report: 2.6 kV
